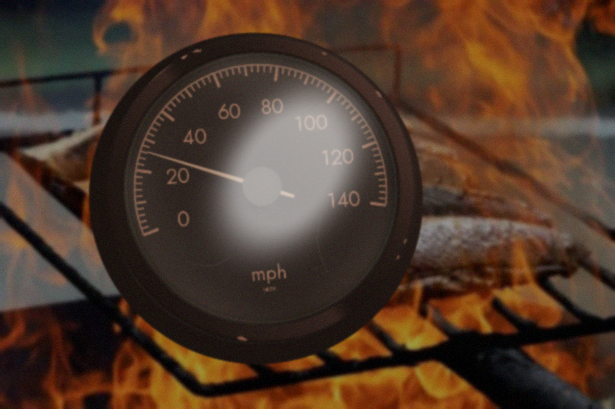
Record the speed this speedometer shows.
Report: 26 mph
